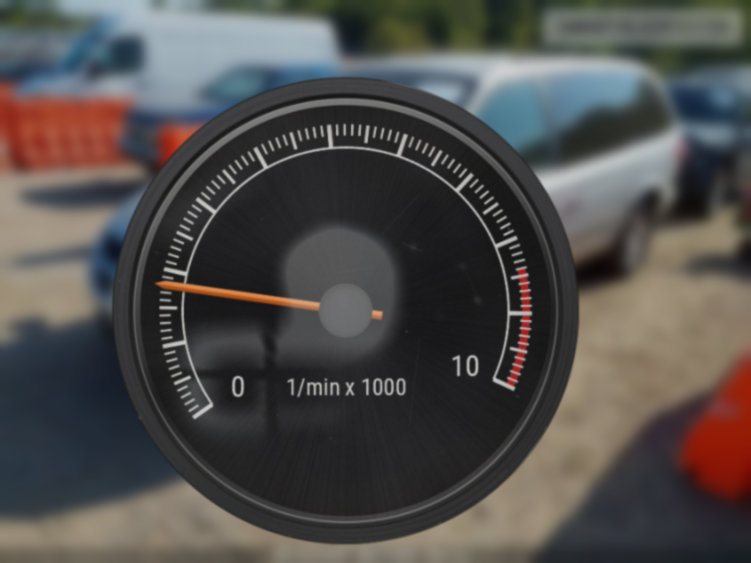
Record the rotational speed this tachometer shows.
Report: 1800 rpm
